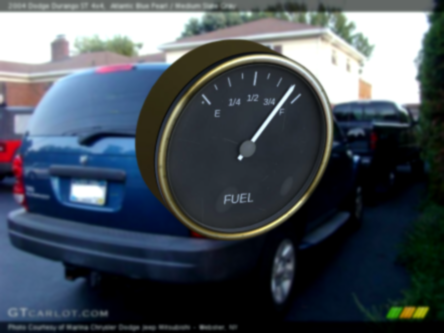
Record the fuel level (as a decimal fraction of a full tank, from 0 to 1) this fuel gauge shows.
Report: 0.875
